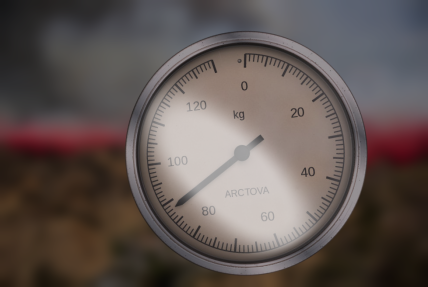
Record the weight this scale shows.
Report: 88 kg
